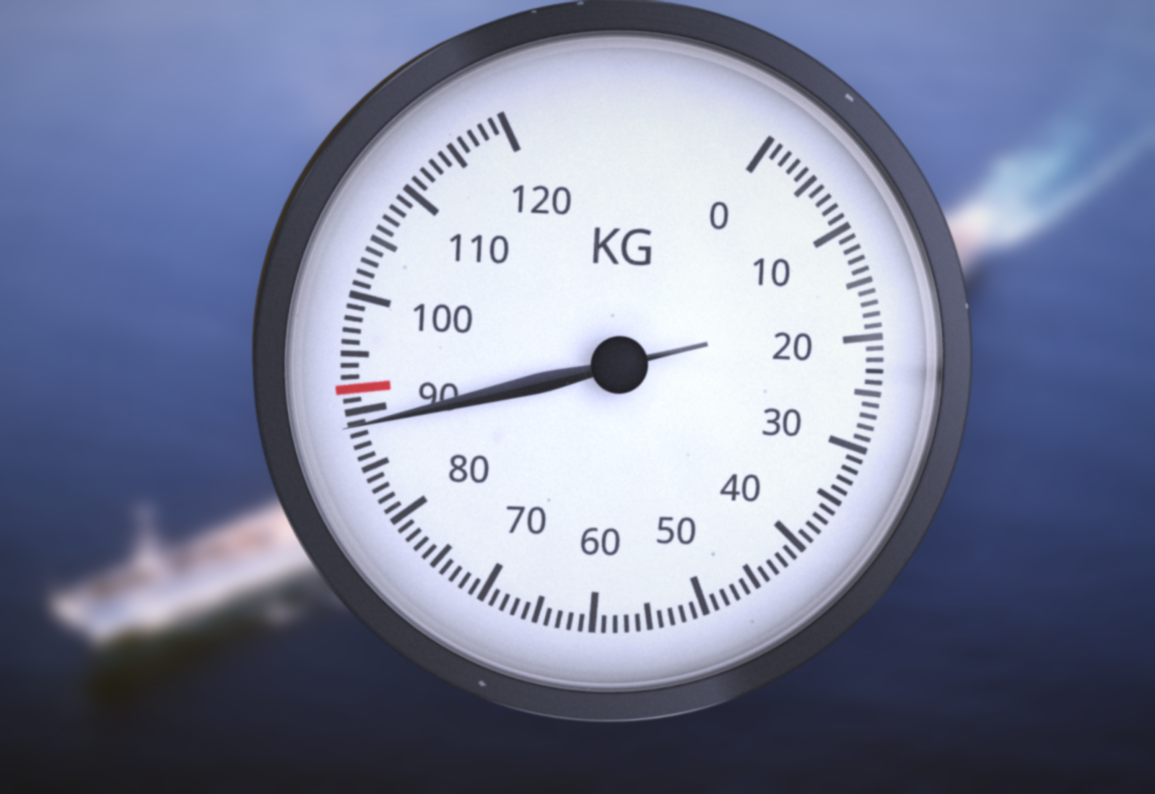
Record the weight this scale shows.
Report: 89 kg
